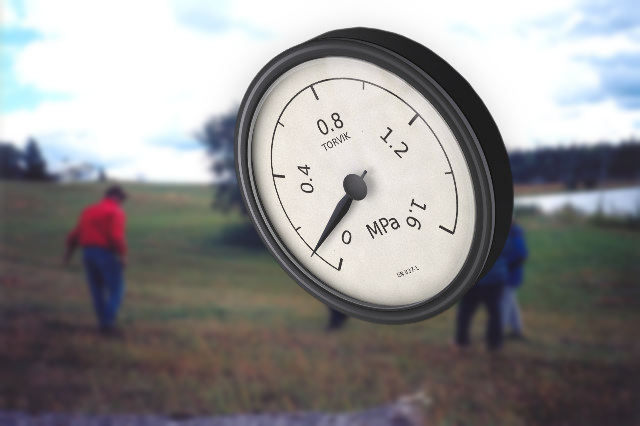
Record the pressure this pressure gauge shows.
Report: 0.1 MPa
